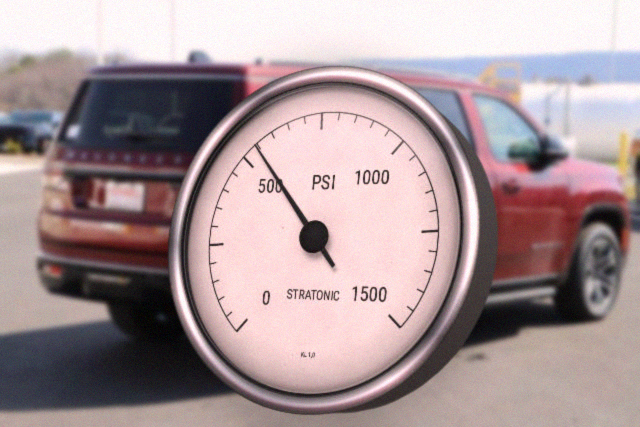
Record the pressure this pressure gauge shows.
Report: 550 psi
